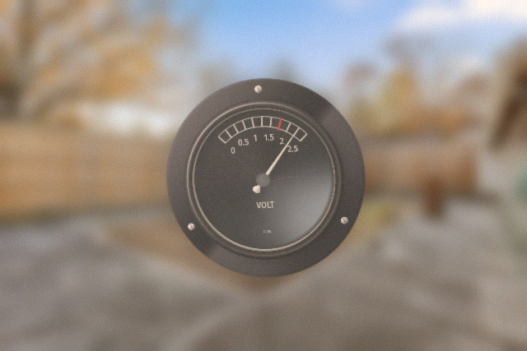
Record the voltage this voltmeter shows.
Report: 2.25 V
